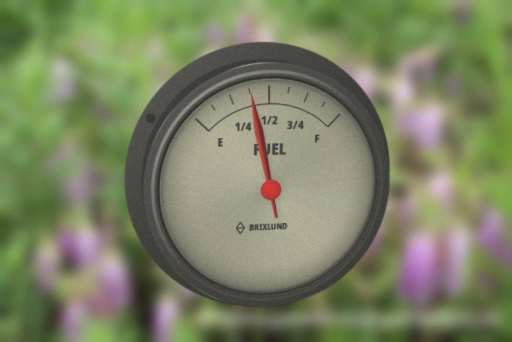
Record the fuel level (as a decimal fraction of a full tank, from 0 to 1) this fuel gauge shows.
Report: 0.375
